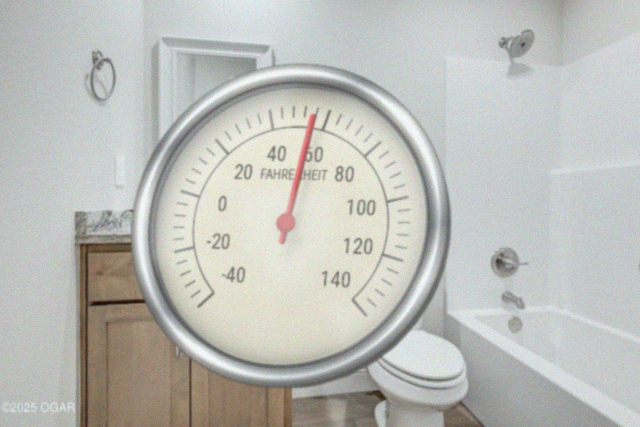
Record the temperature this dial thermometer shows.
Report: 56 °F
